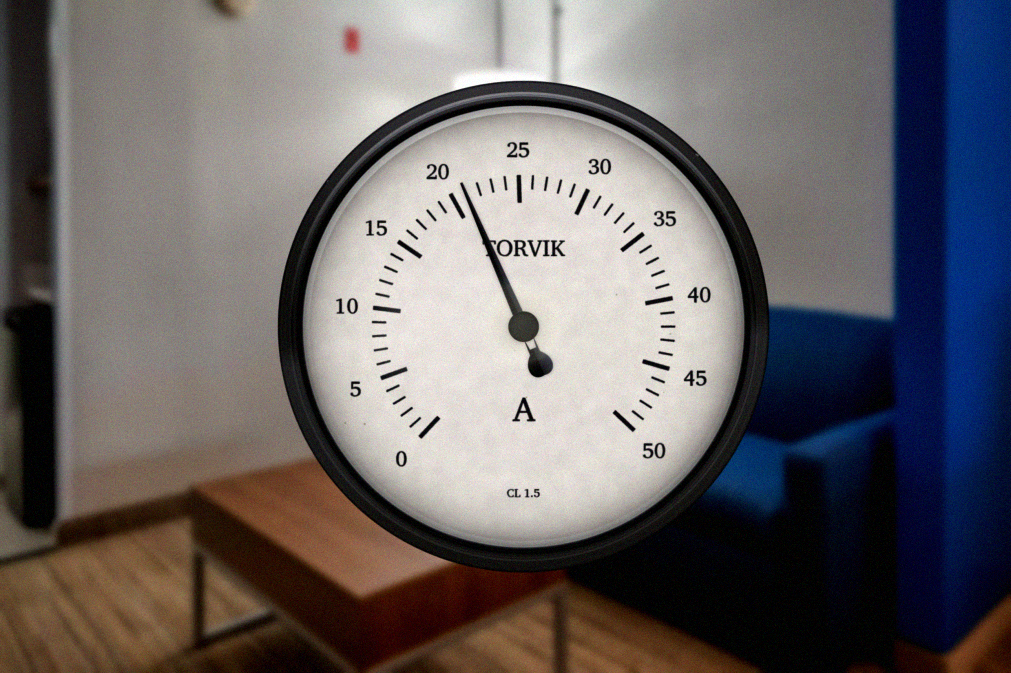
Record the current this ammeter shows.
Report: 21 A
